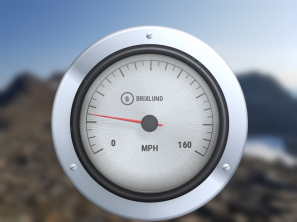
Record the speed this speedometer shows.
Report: 25 mph
